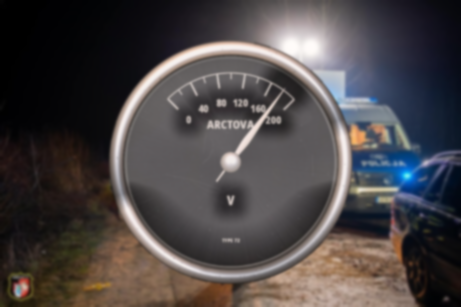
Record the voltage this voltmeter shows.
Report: 180 V
